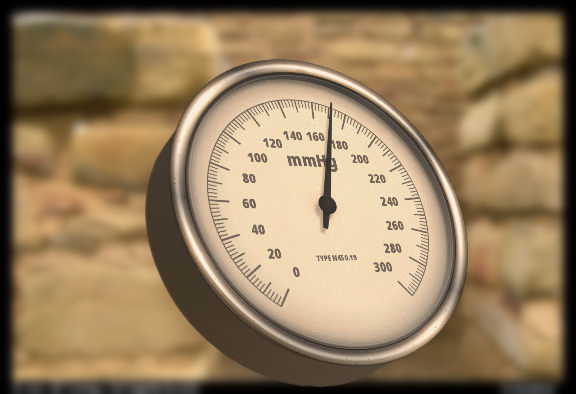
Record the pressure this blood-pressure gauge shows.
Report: 170 mmHg
